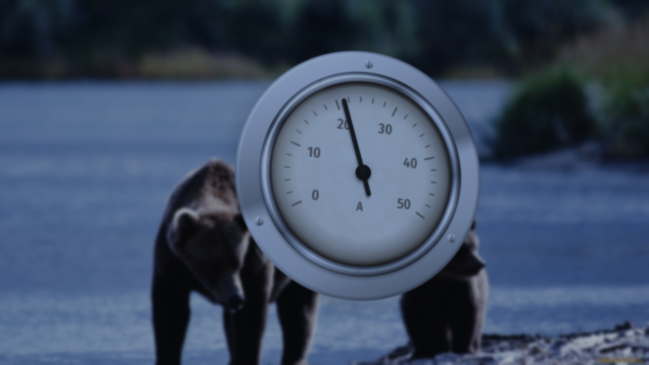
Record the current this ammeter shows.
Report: 21 A
